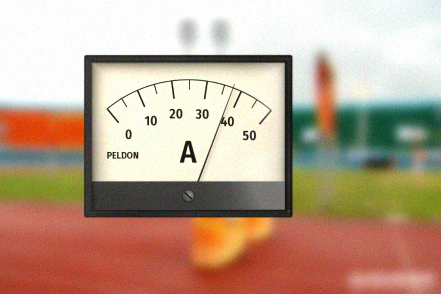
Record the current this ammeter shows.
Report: 37.5 A
